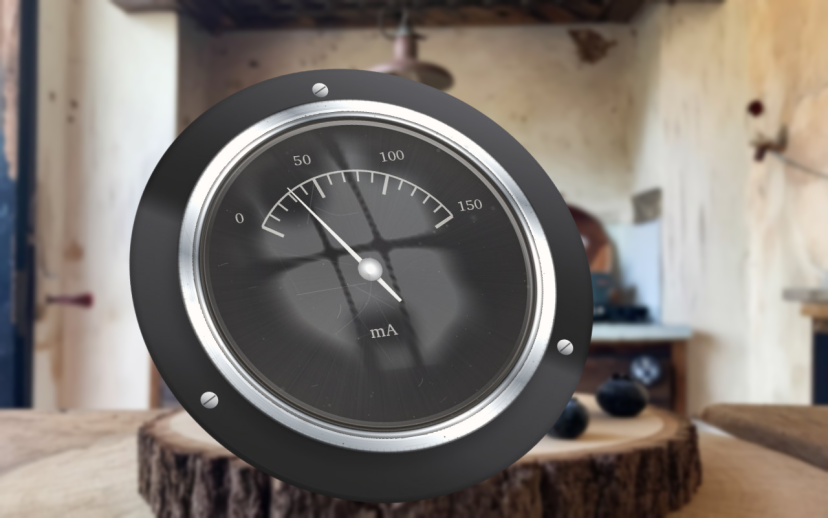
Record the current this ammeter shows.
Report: 30 mA
